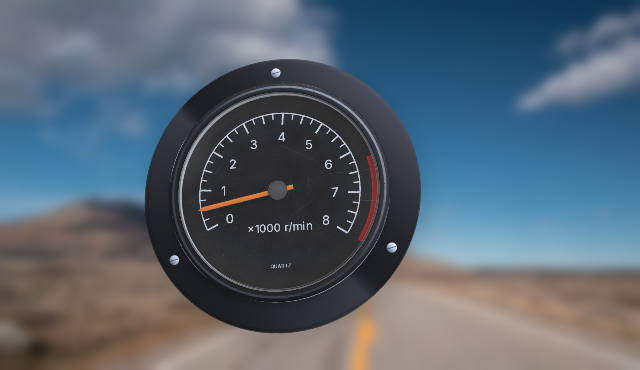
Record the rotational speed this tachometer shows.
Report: 500 rpm
